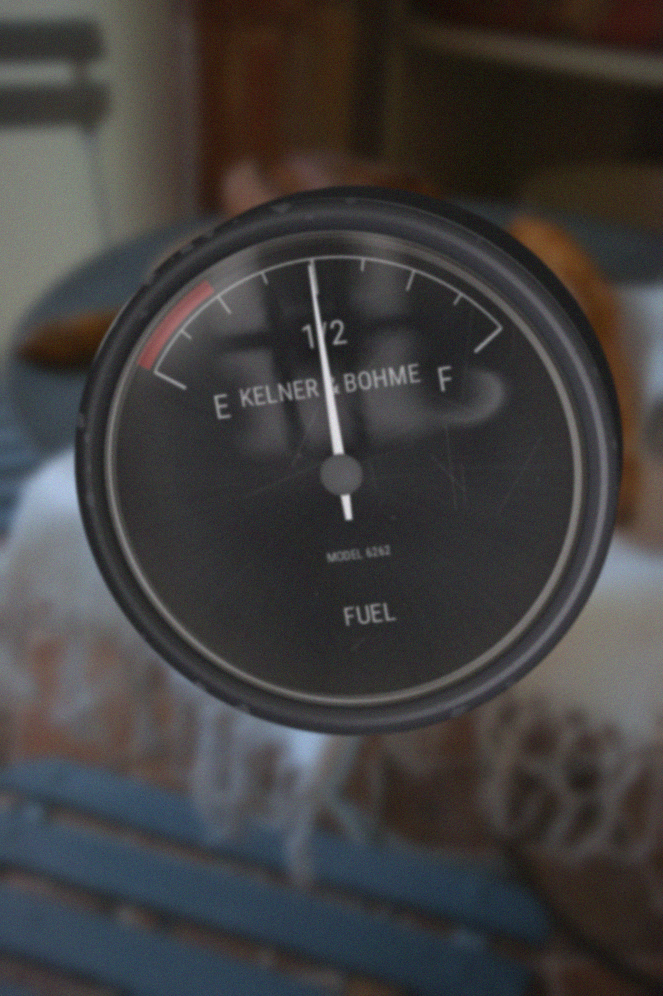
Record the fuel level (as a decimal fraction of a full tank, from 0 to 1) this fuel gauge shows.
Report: 0.5
